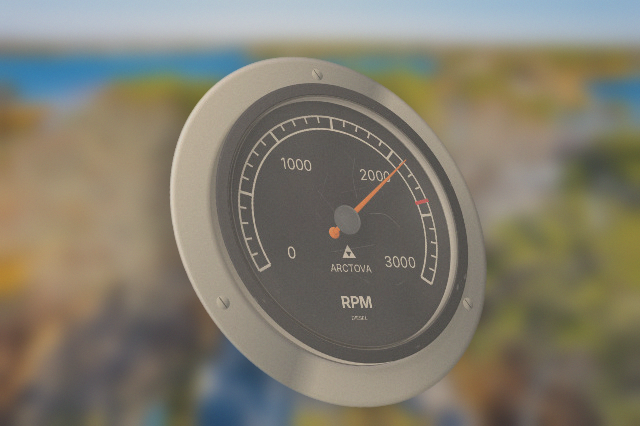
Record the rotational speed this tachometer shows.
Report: 2100 rpm
